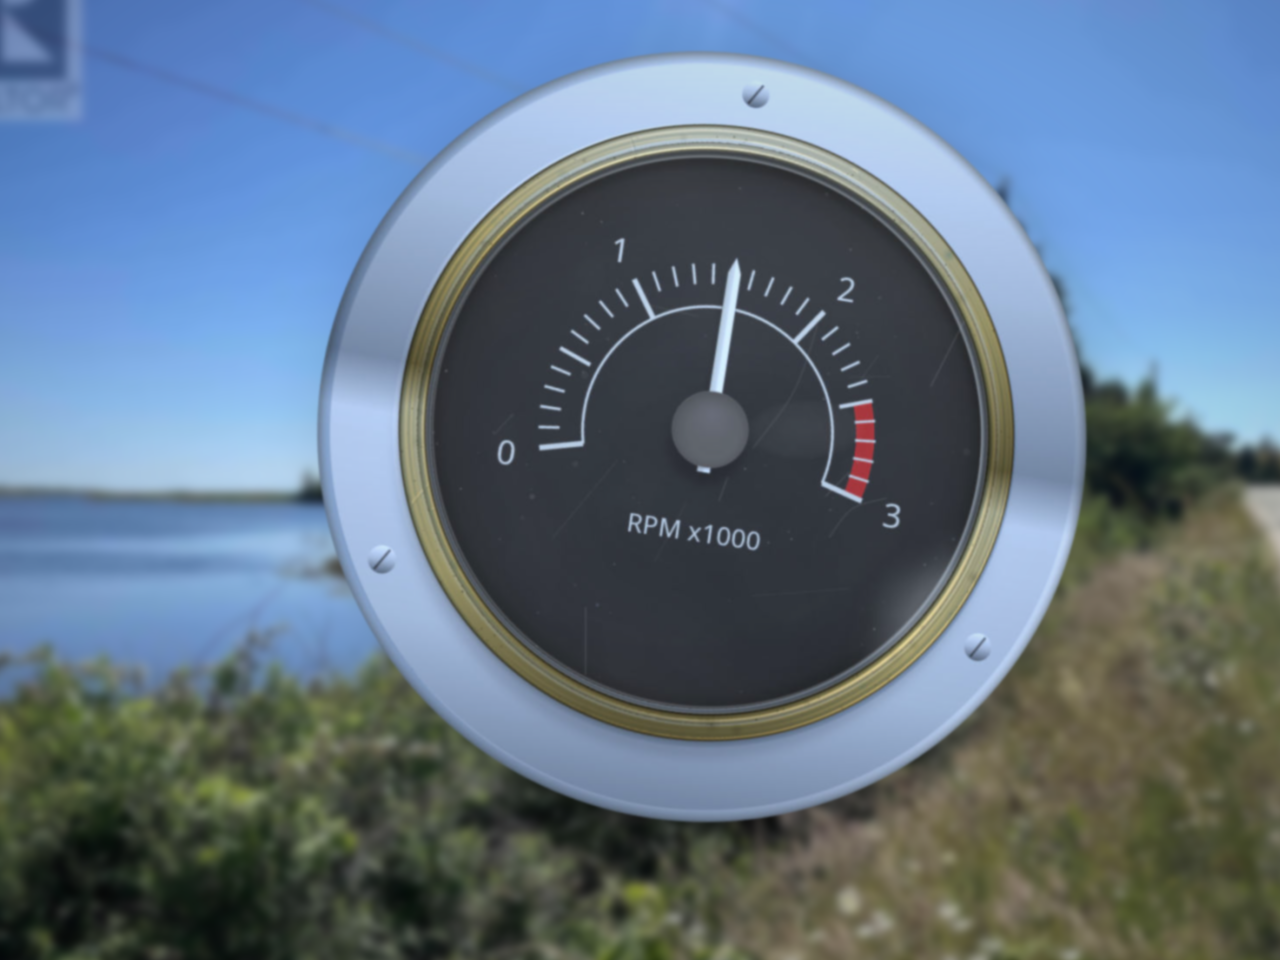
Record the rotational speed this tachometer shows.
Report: 1500 rpm
